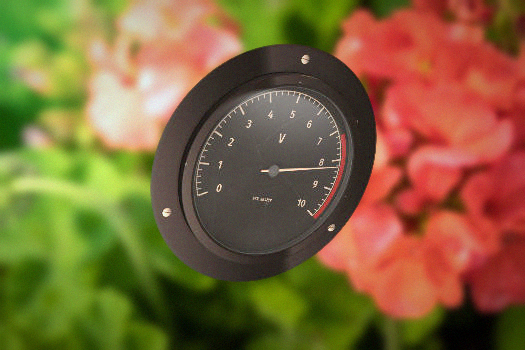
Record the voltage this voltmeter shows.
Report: 8.2 V
